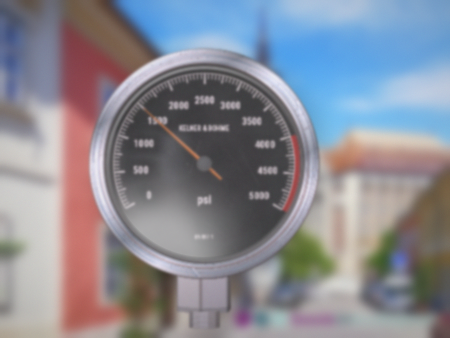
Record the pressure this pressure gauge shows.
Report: 1500 psi
